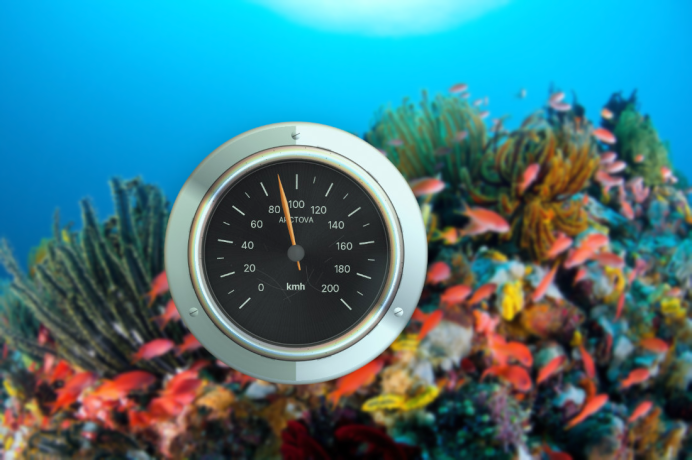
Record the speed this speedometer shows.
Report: 90 km/h
